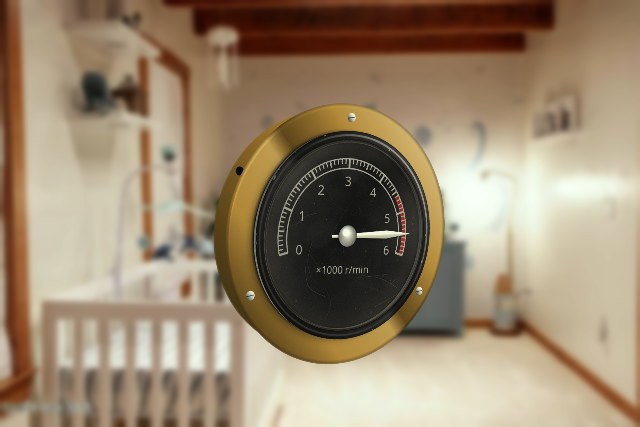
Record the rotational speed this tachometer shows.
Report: 5500 rpm
